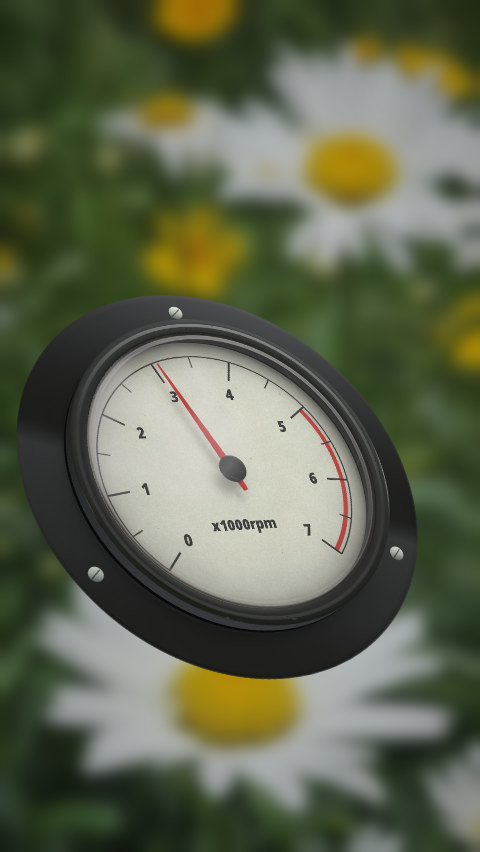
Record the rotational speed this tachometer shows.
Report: 3000 rpm
